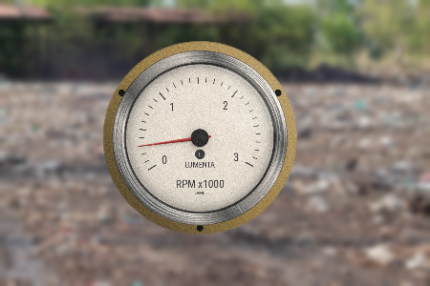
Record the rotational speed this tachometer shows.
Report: 300 rpm
